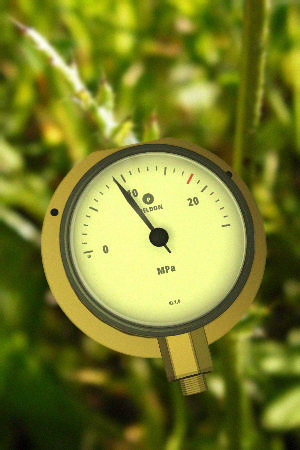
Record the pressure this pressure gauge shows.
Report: 9 MPa
